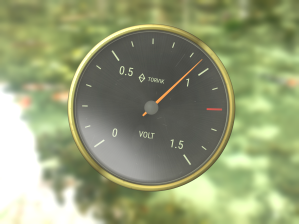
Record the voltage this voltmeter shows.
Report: 0.95 V
